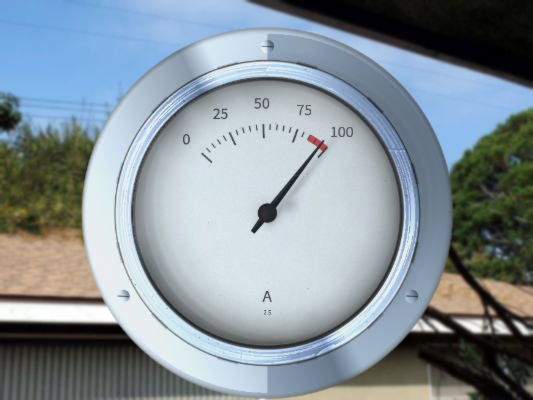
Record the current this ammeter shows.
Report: 95 A
